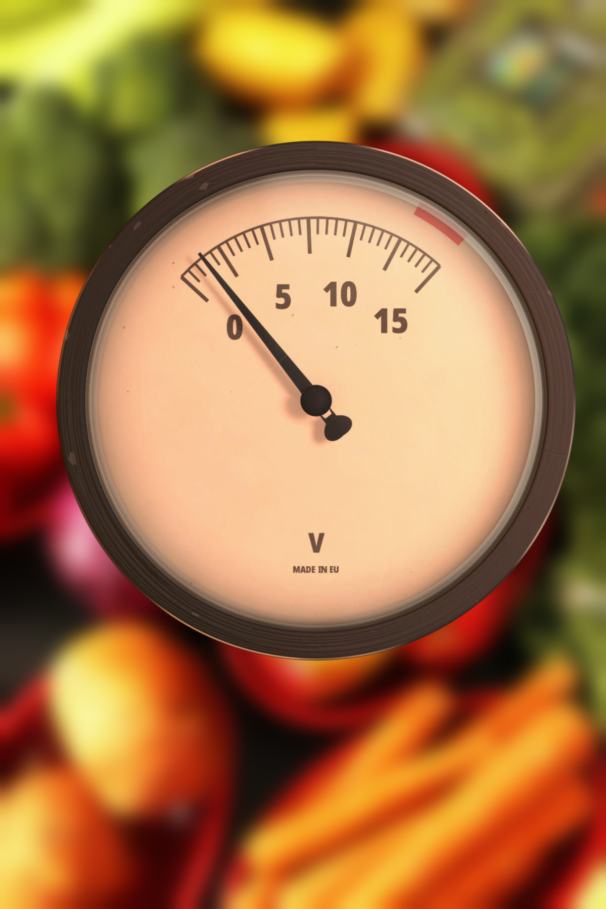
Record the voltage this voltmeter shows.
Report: 1.5 V
